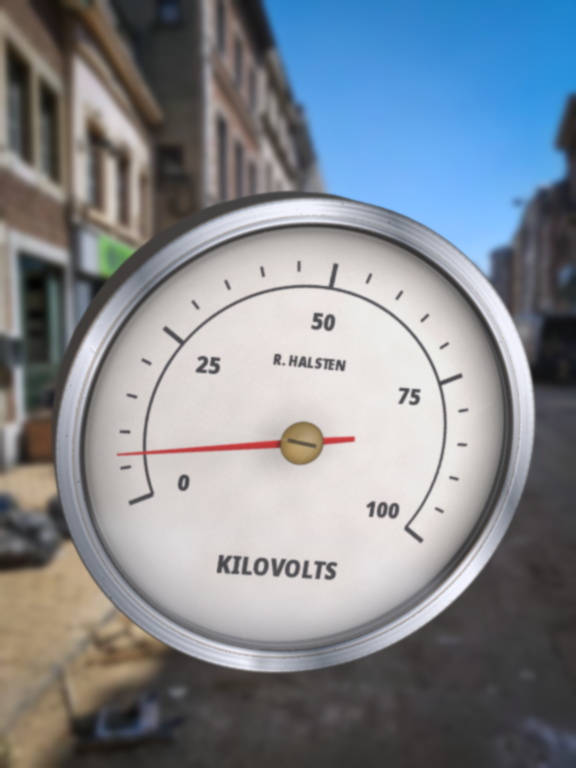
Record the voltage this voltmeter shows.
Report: 7.5 kV
